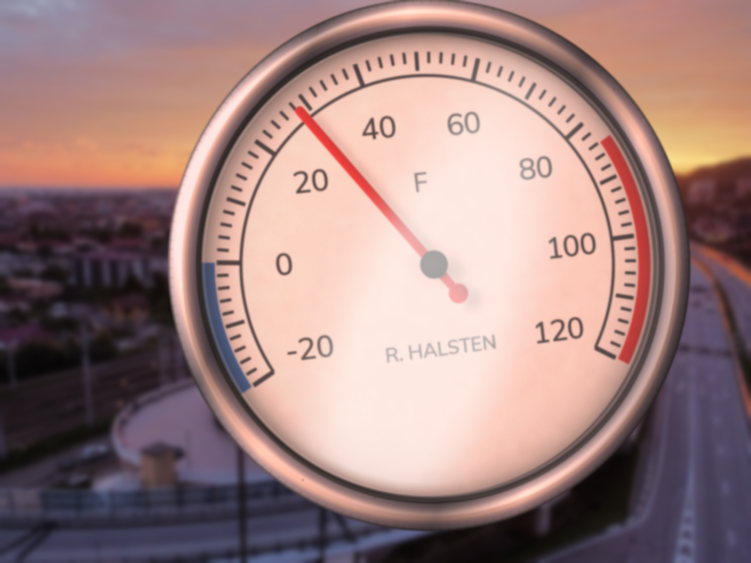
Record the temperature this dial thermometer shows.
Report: 28 °F
